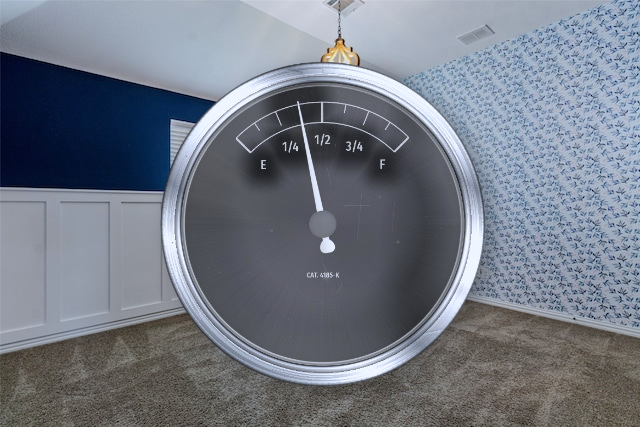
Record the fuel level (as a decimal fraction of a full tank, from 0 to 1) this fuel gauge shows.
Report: 0.375
